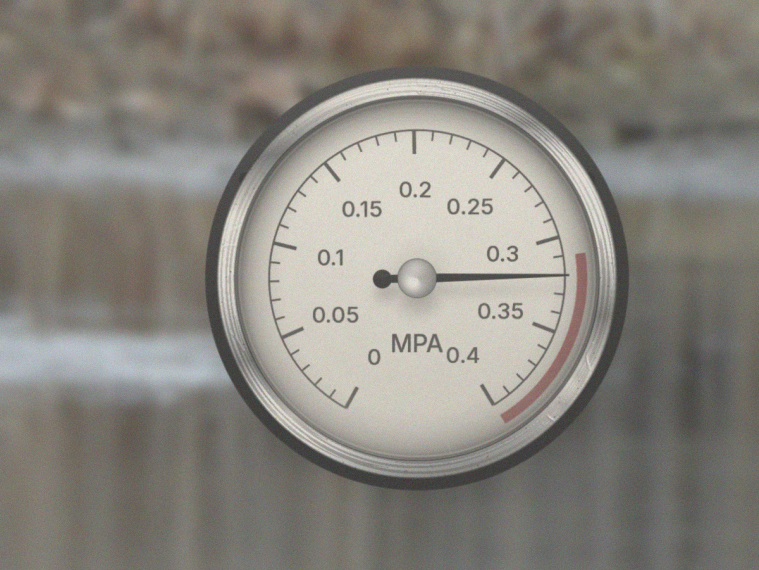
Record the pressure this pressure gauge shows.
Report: 0.32 MPa
